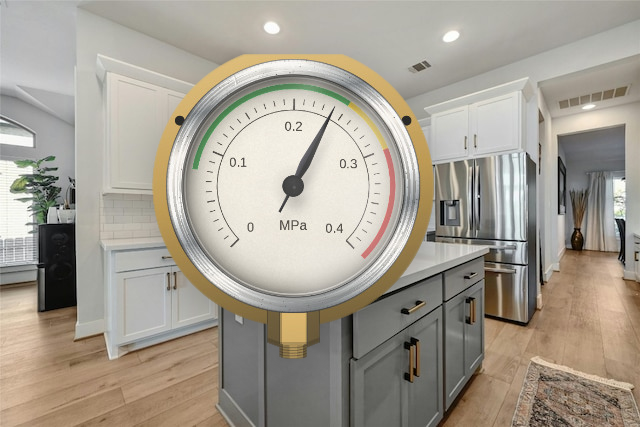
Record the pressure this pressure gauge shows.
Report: 0.24 MPa
